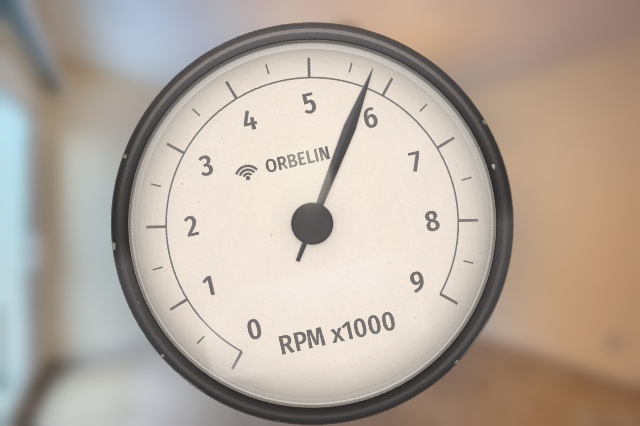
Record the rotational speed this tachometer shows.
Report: 5750 rpm
